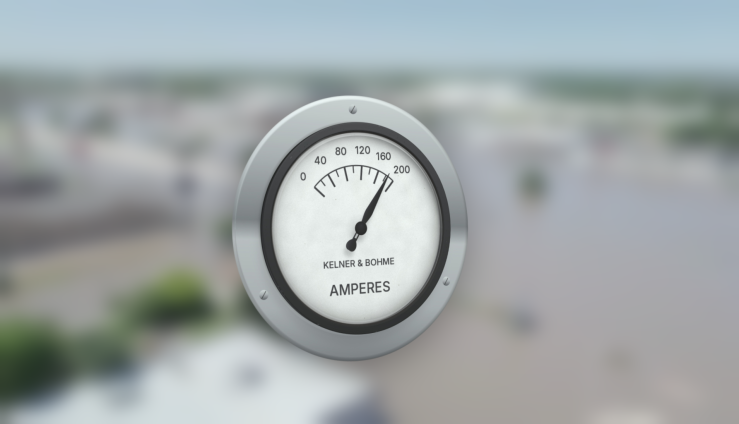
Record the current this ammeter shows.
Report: 180 A
